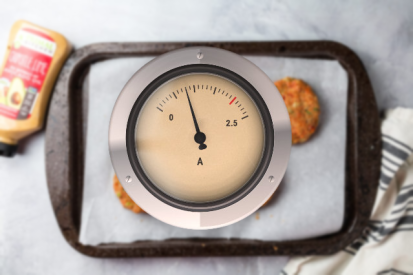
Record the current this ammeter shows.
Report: 0.8 A
